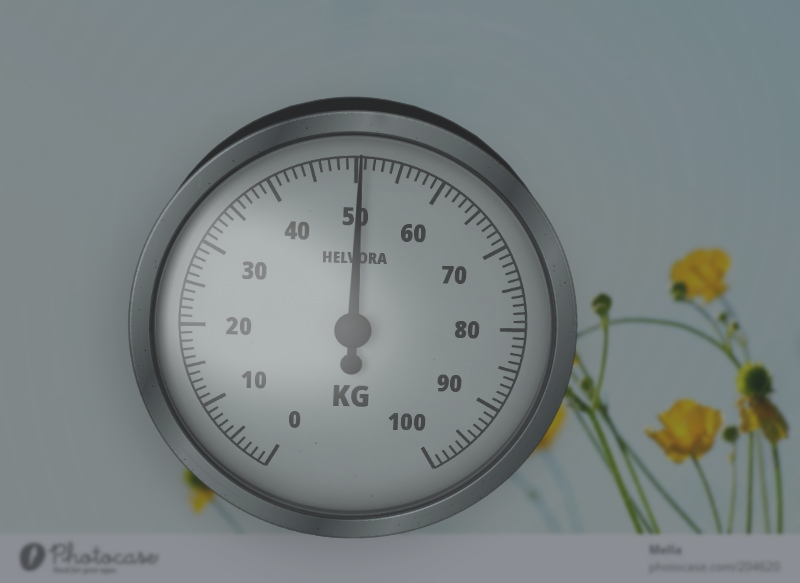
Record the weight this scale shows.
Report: 50.5 kg
